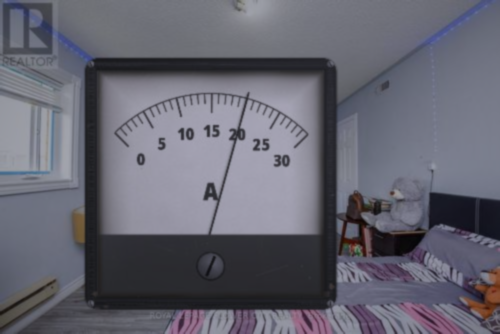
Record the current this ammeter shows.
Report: 20 A
